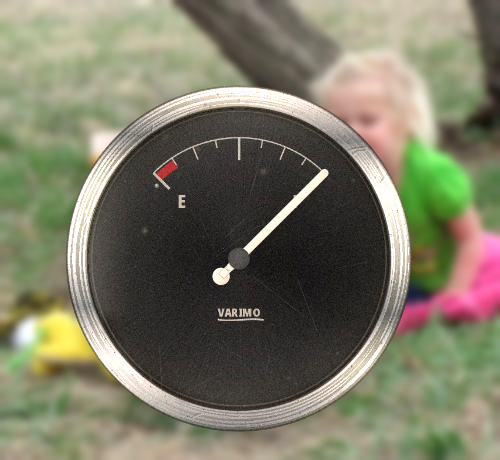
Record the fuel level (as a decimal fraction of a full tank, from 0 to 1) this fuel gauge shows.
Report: 1
